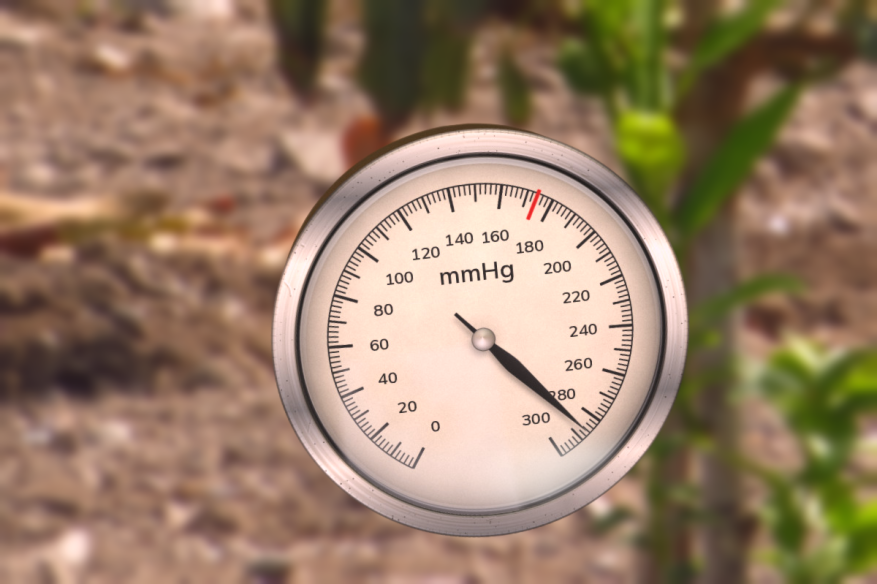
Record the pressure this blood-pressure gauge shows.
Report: 286 mmHg
